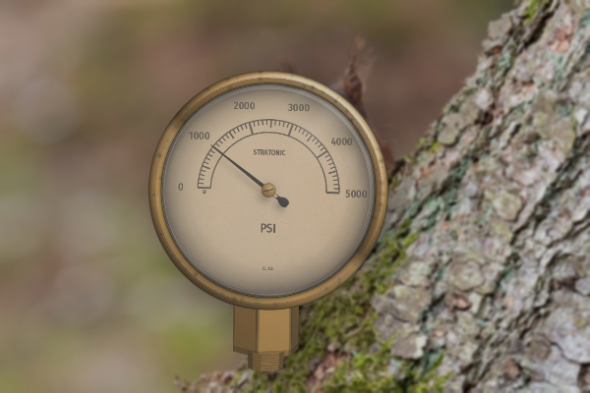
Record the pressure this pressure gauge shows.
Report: 1000 psi
